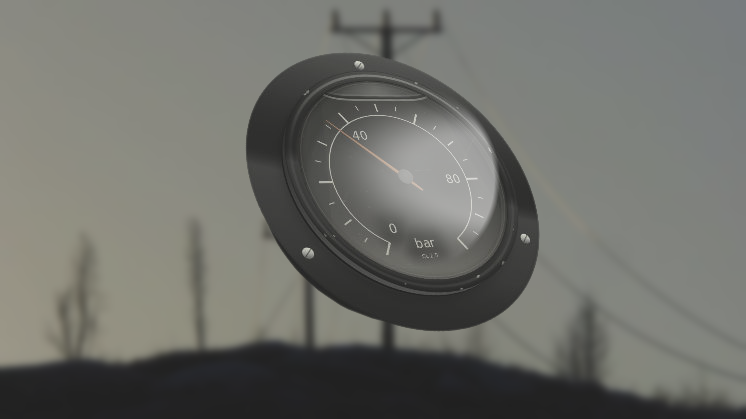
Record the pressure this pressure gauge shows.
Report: 35 bar
